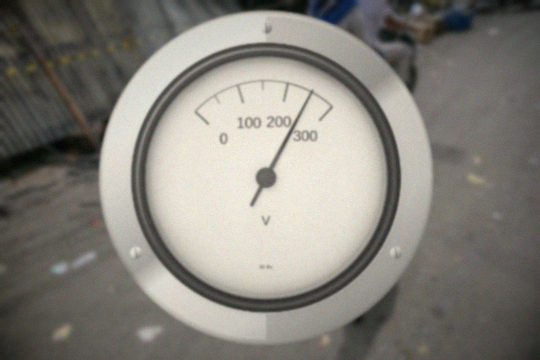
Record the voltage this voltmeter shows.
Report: 250 V
